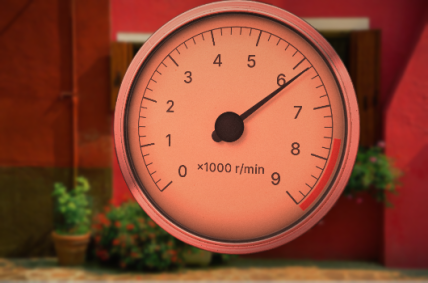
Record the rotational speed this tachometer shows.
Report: 6200 rpm
